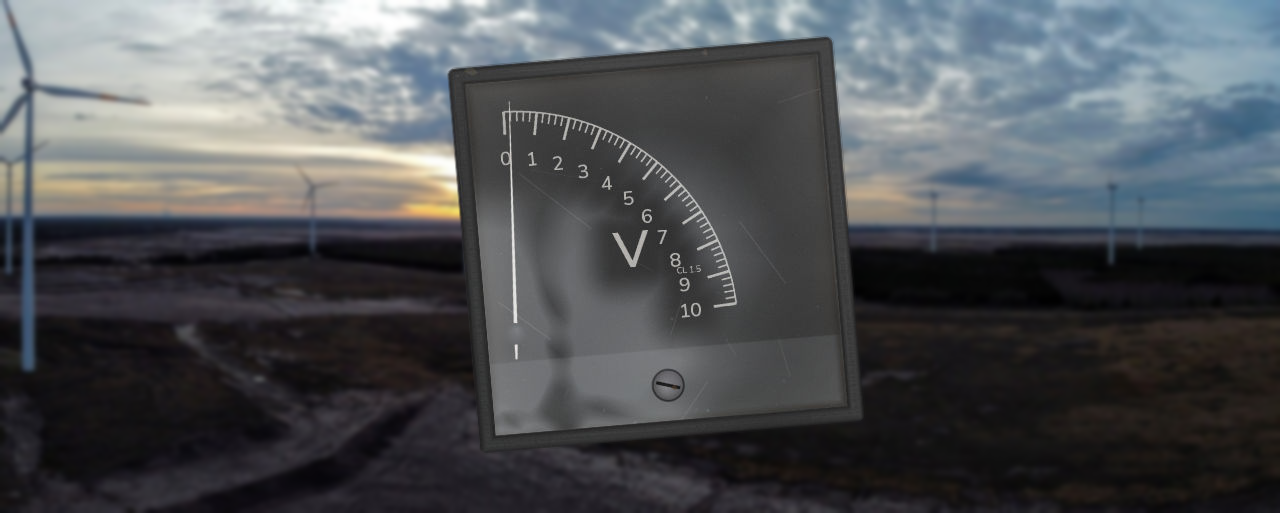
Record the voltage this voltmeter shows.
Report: 0.2 V
